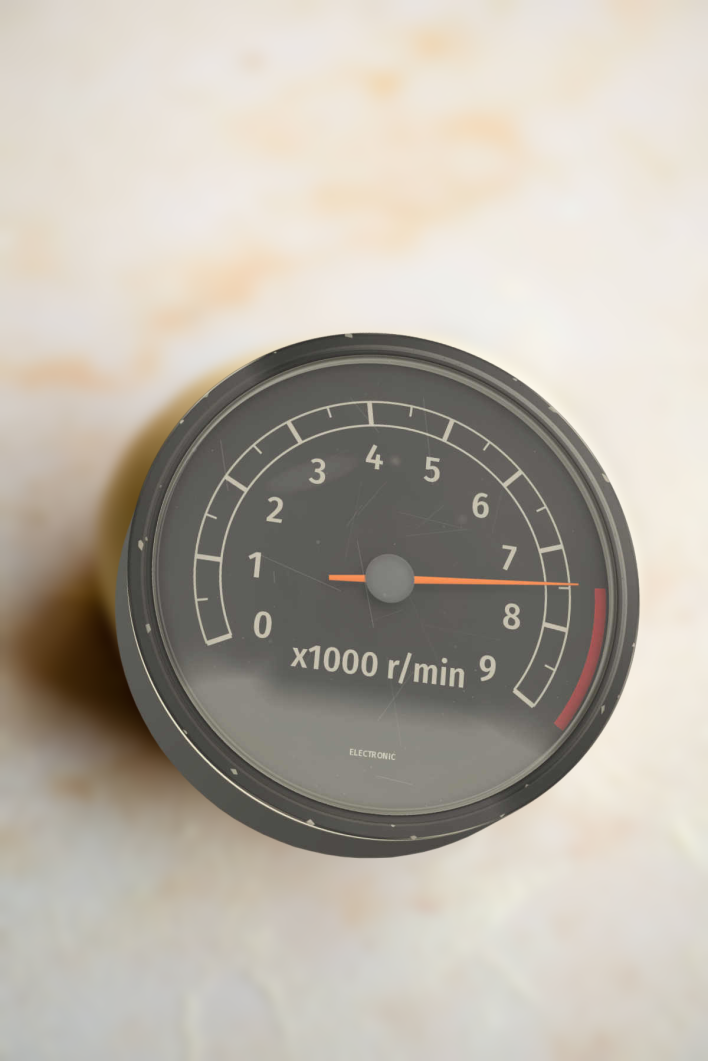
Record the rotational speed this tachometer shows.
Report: 7500 rpm
